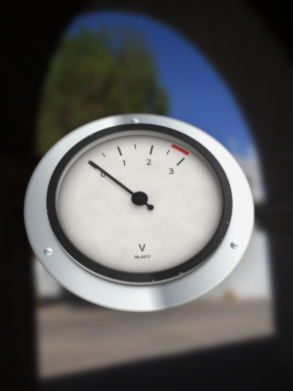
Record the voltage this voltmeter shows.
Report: 0 V
